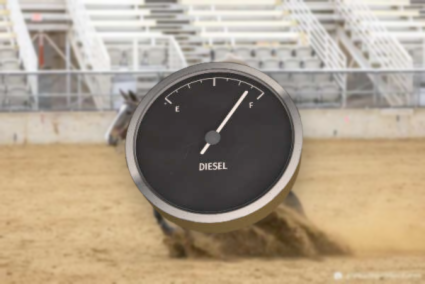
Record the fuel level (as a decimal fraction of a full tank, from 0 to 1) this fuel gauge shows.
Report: 0.875
